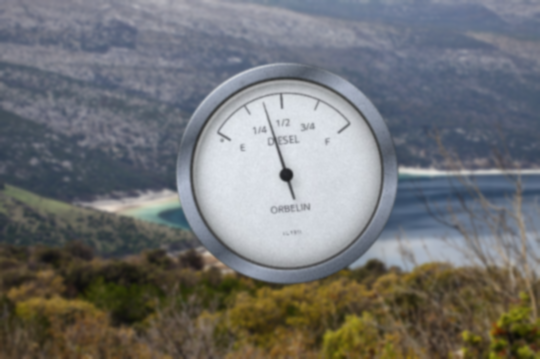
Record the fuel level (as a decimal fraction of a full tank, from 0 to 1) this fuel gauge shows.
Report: 0.375
